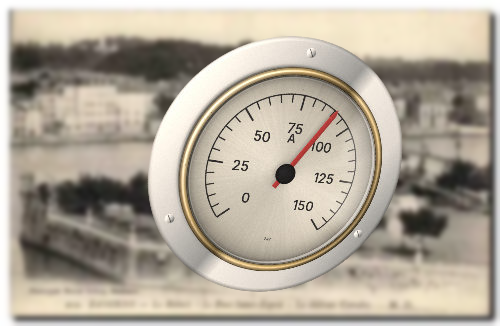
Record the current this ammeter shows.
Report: 90 A
